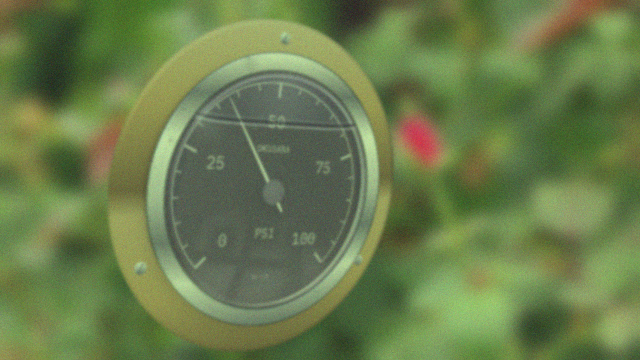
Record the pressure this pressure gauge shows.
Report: 37.5 psi
